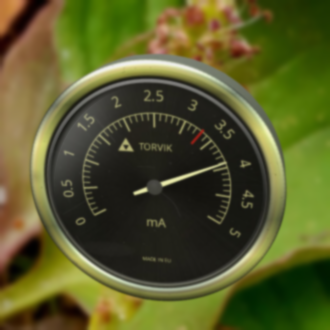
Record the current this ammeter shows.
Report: 3.9 mA
